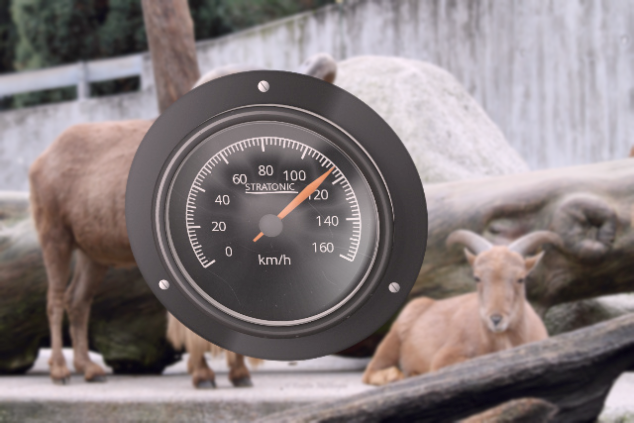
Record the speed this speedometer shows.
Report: 114 km/h
